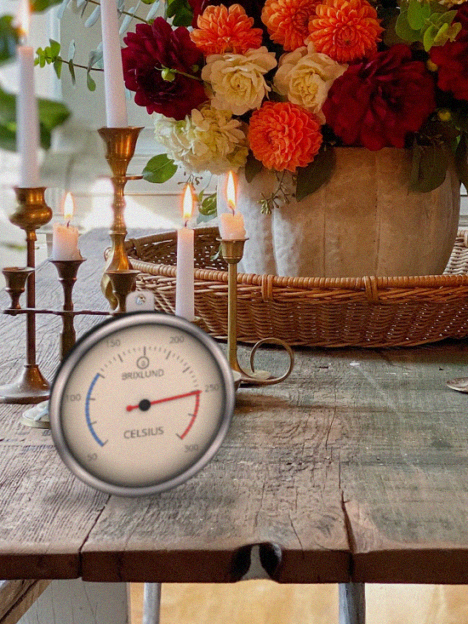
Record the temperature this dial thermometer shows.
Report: 250 °C
